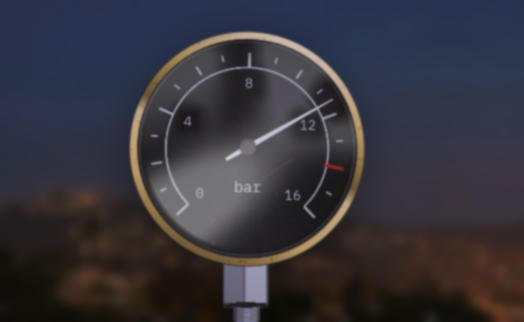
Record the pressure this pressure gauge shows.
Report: 11.5 bar
